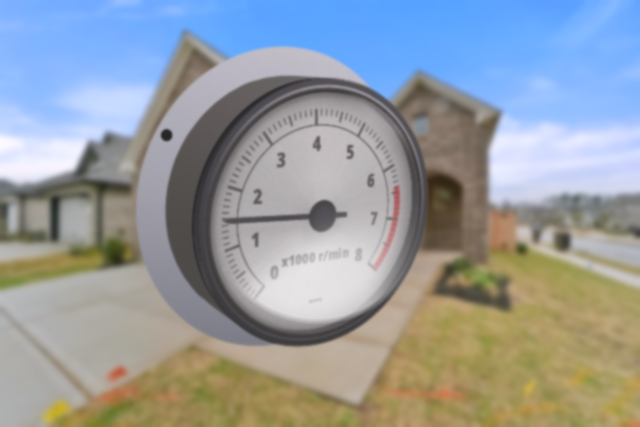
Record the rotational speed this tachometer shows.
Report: 1500 rpm
